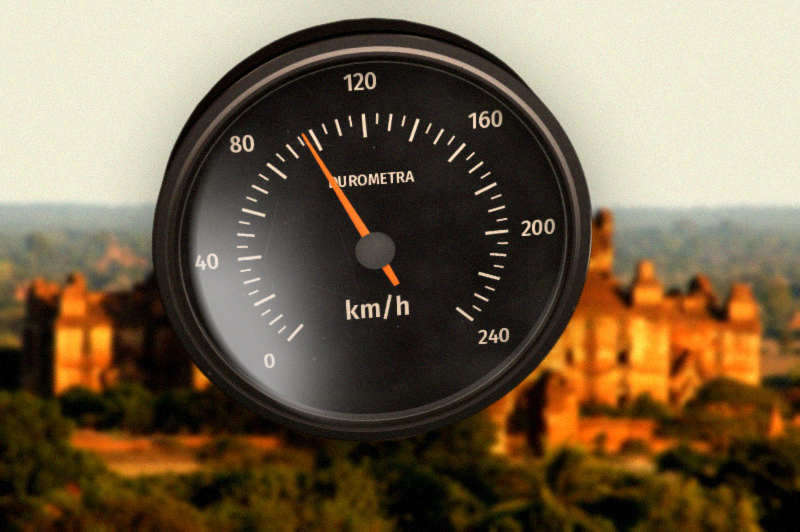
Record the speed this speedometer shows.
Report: 97.5 km/h
